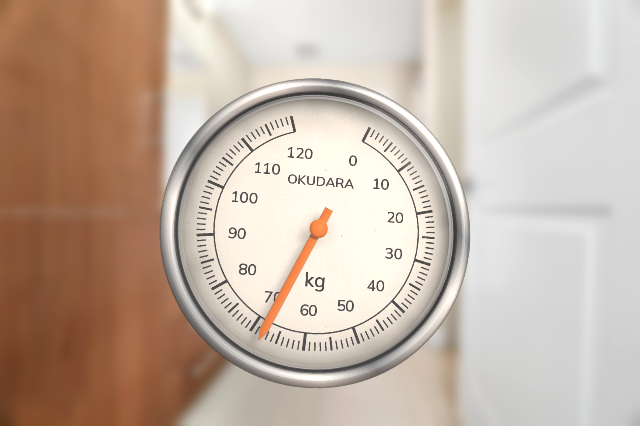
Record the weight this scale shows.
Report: 68 kg
